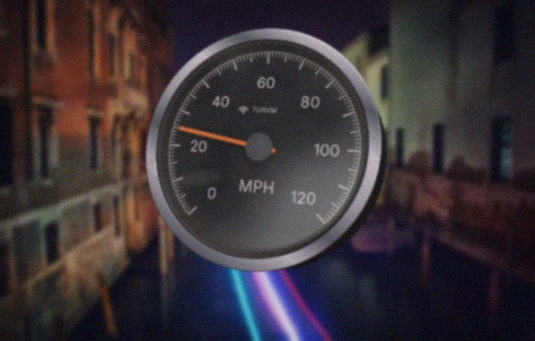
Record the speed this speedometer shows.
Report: 25 mph
